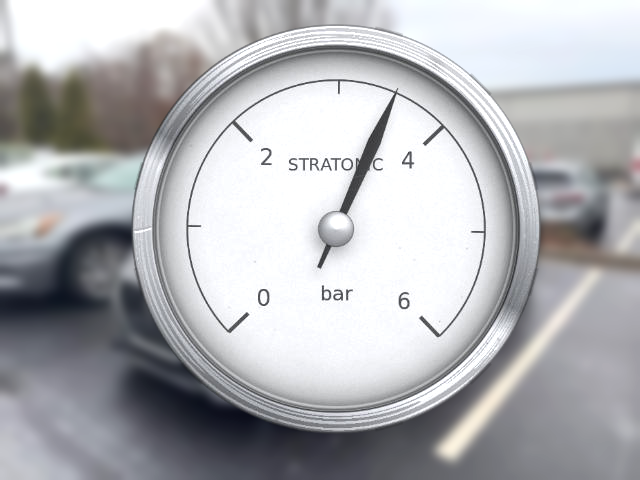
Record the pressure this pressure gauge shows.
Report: 3.5 bar
